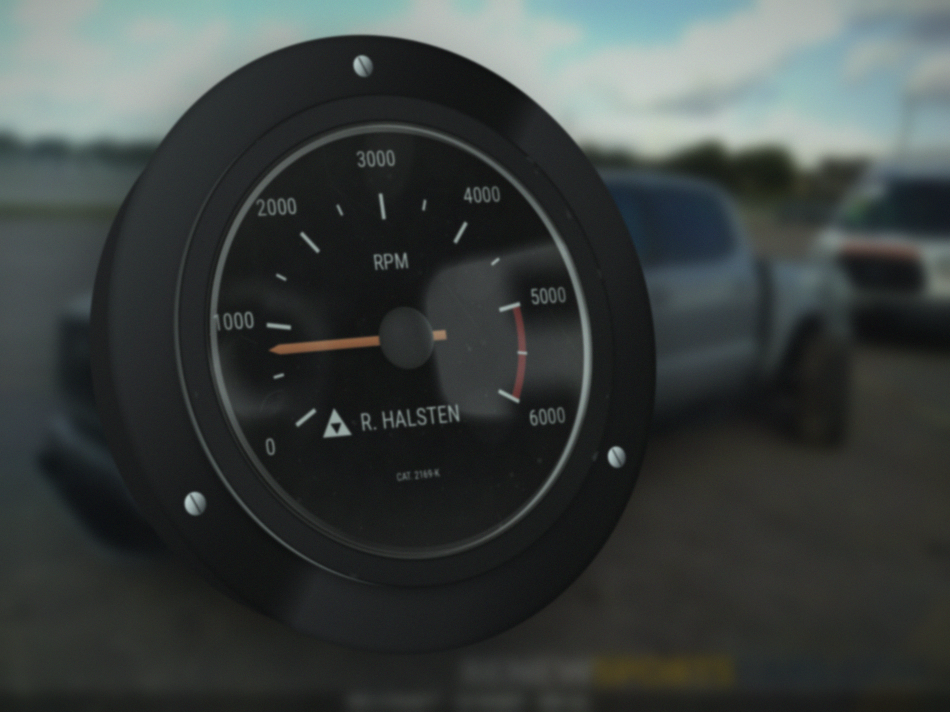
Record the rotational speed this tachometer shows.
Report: 750 rpm
